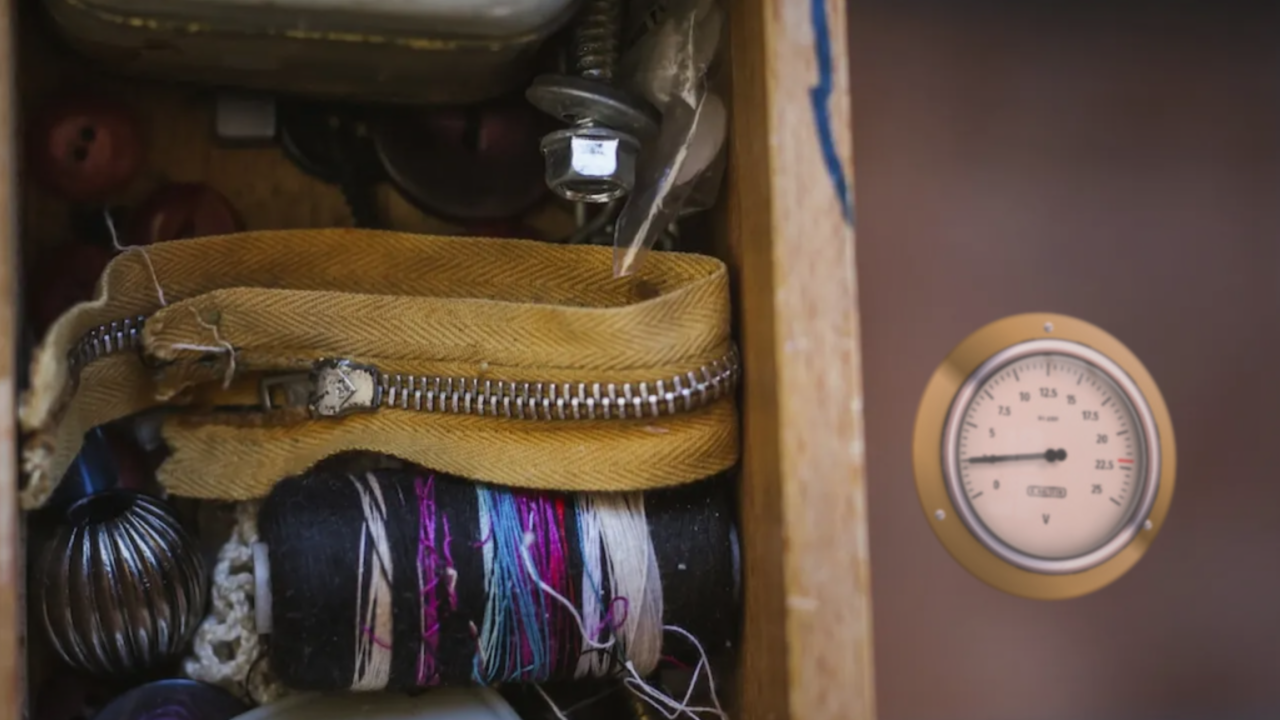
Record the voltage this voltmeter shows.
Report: 2.5 V
